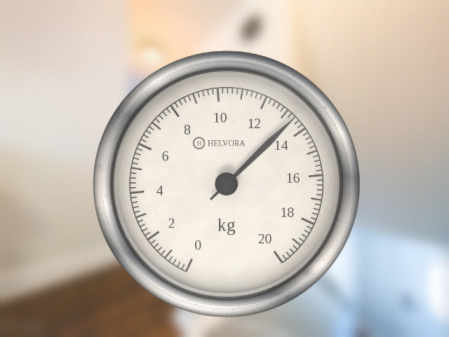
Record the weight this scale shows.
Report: 13.4 kg
